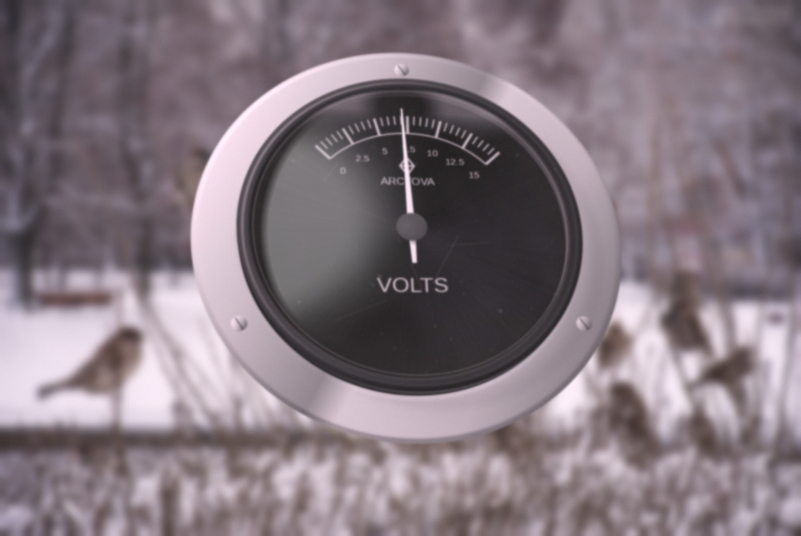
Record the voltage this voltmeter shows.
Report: 7 V
